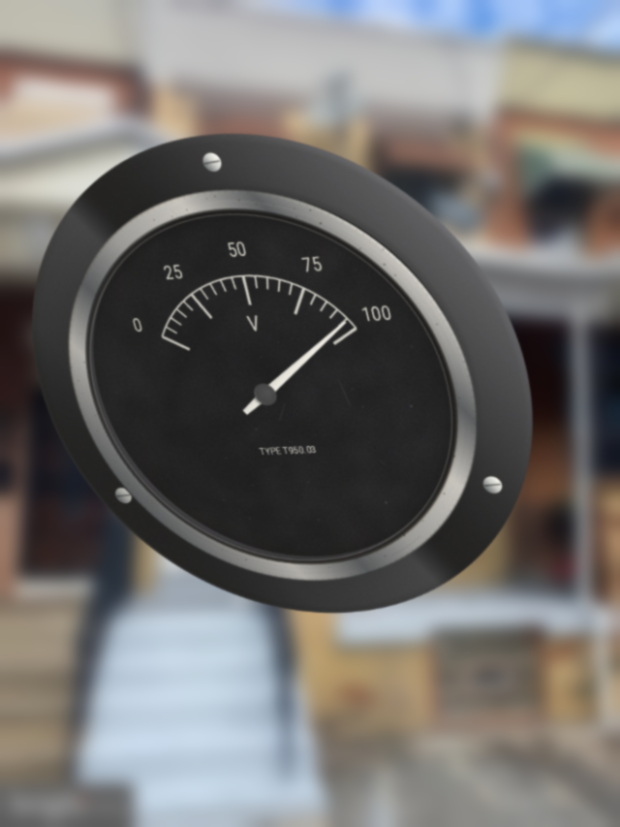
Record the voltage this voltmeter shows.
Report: 95 V
